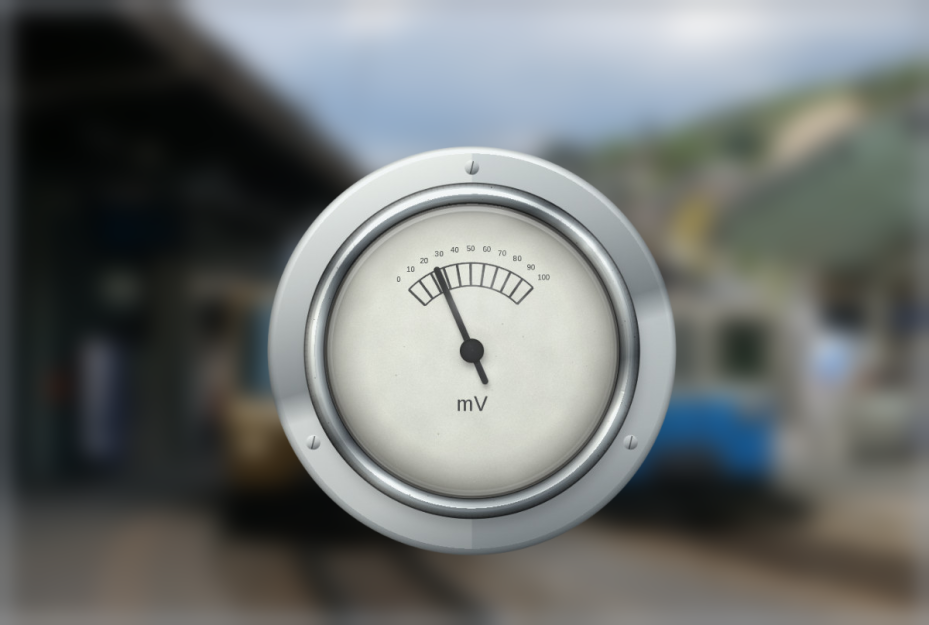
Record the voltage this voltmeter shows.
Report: 25 mV
